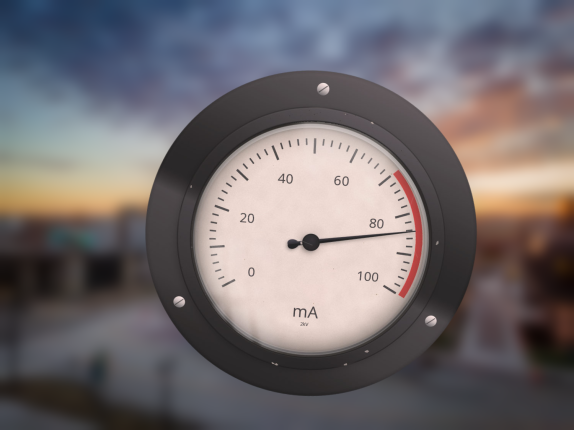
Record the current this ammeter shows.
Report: 84 mA
